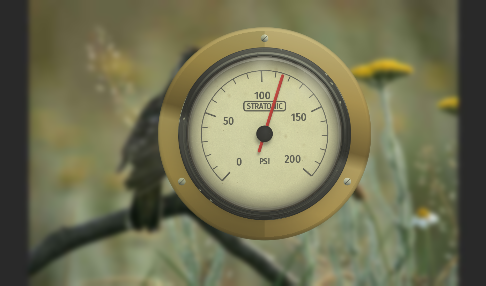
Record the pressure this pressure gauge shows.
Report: 115 psi
